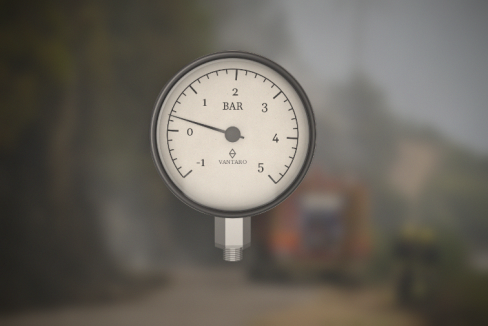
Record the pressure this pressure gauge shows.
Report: 0.3 bar
